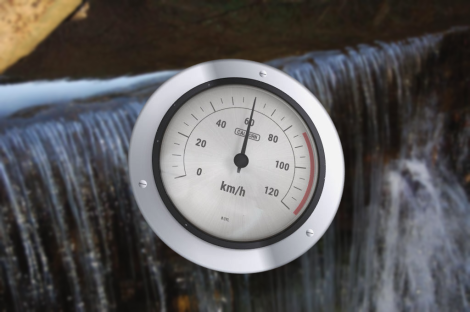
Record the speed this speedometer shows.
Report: 60 km/h
